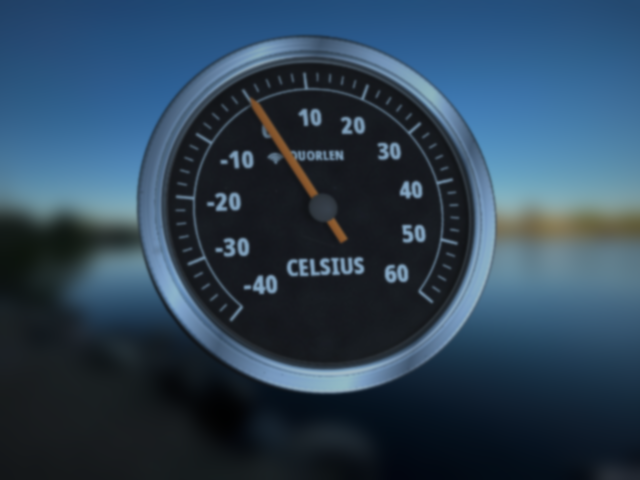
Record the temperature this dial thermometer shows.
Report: 0 °C
